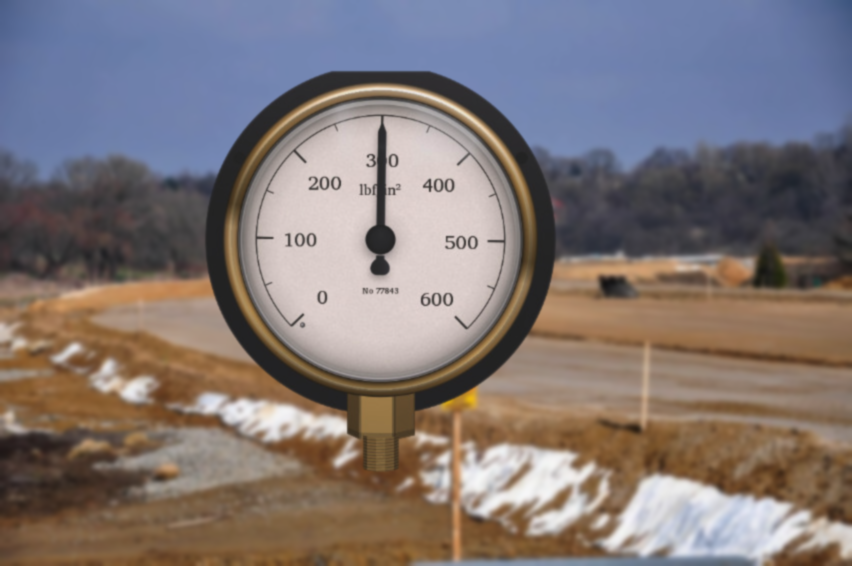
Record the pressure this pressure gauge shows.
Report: 300 psi
